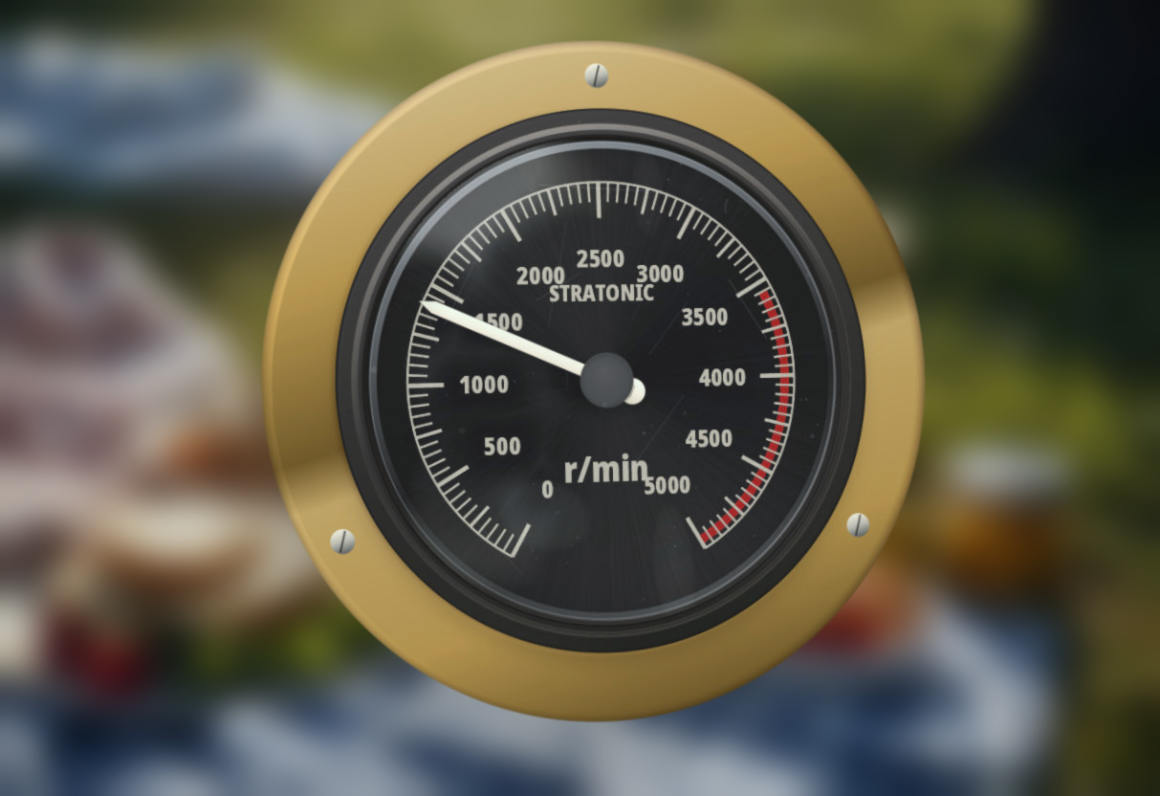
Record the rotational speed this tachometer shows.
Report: 1400 rpm
